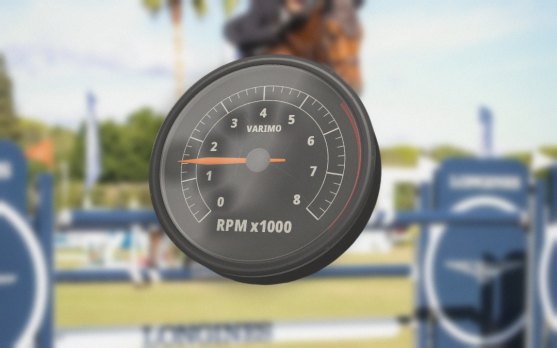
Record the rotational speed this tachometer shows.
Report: 1400 rpm
